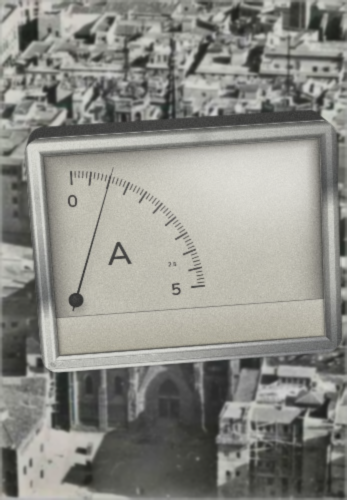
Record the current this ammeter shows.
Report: 1 A
